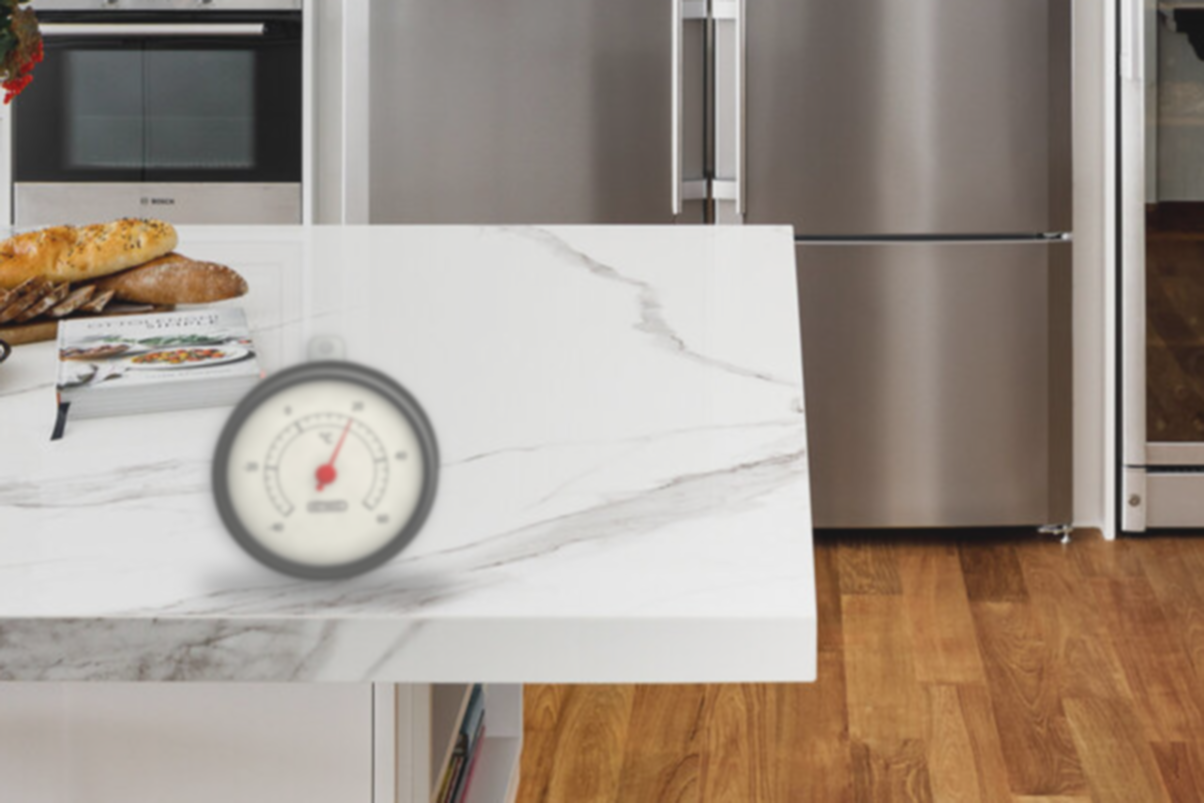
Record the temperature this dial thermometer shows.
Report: 20 °C
